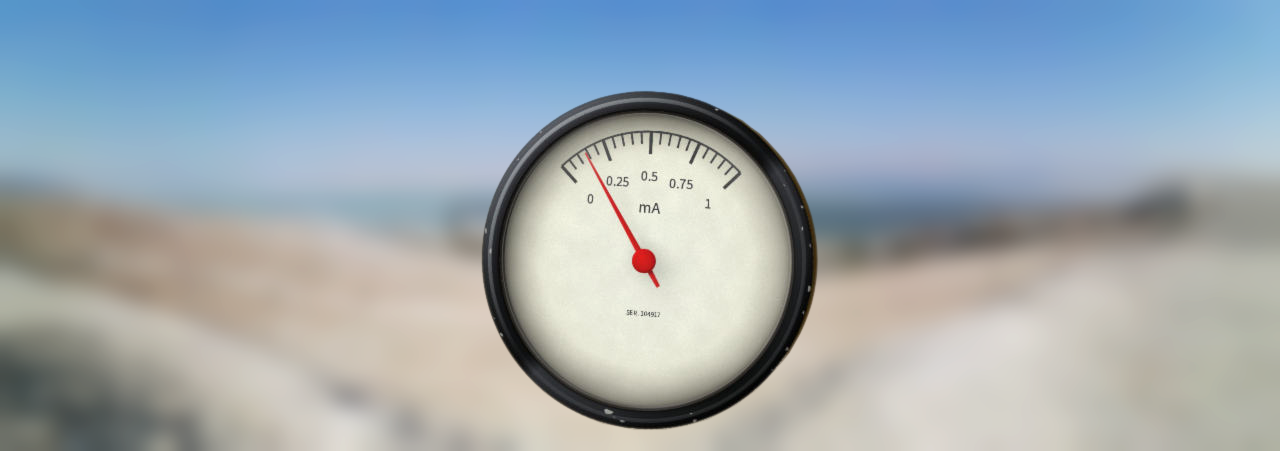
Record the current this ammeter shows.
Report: 0.15 mA
